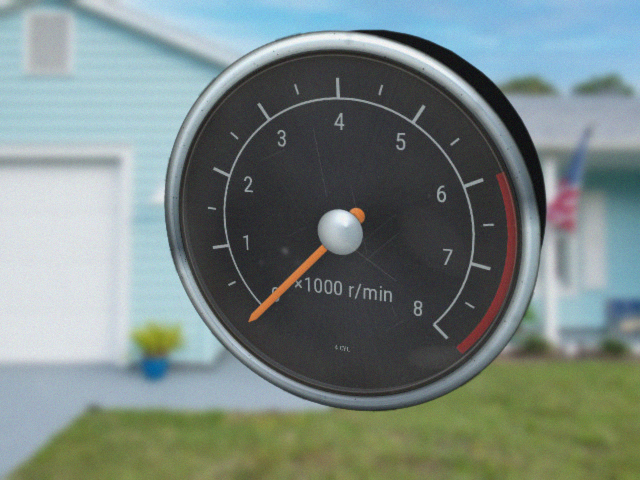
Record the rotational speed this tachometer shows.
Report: 0 rpm
